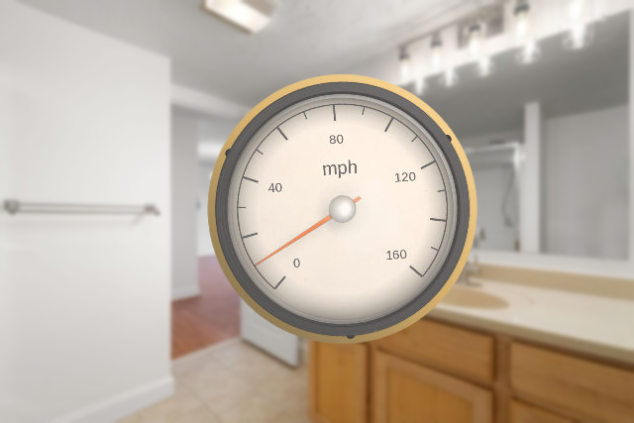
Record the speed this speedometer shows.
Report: 10 mph
